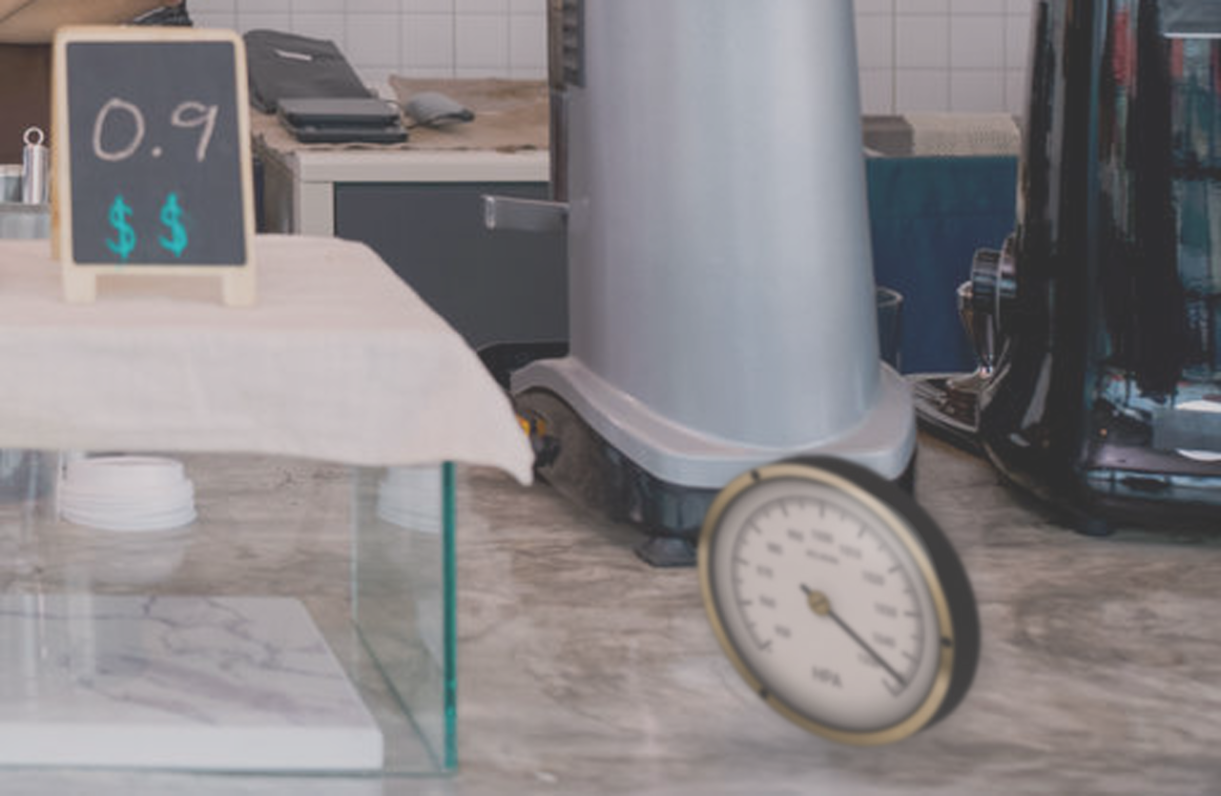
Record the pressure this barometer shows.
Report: 1045 hPa
